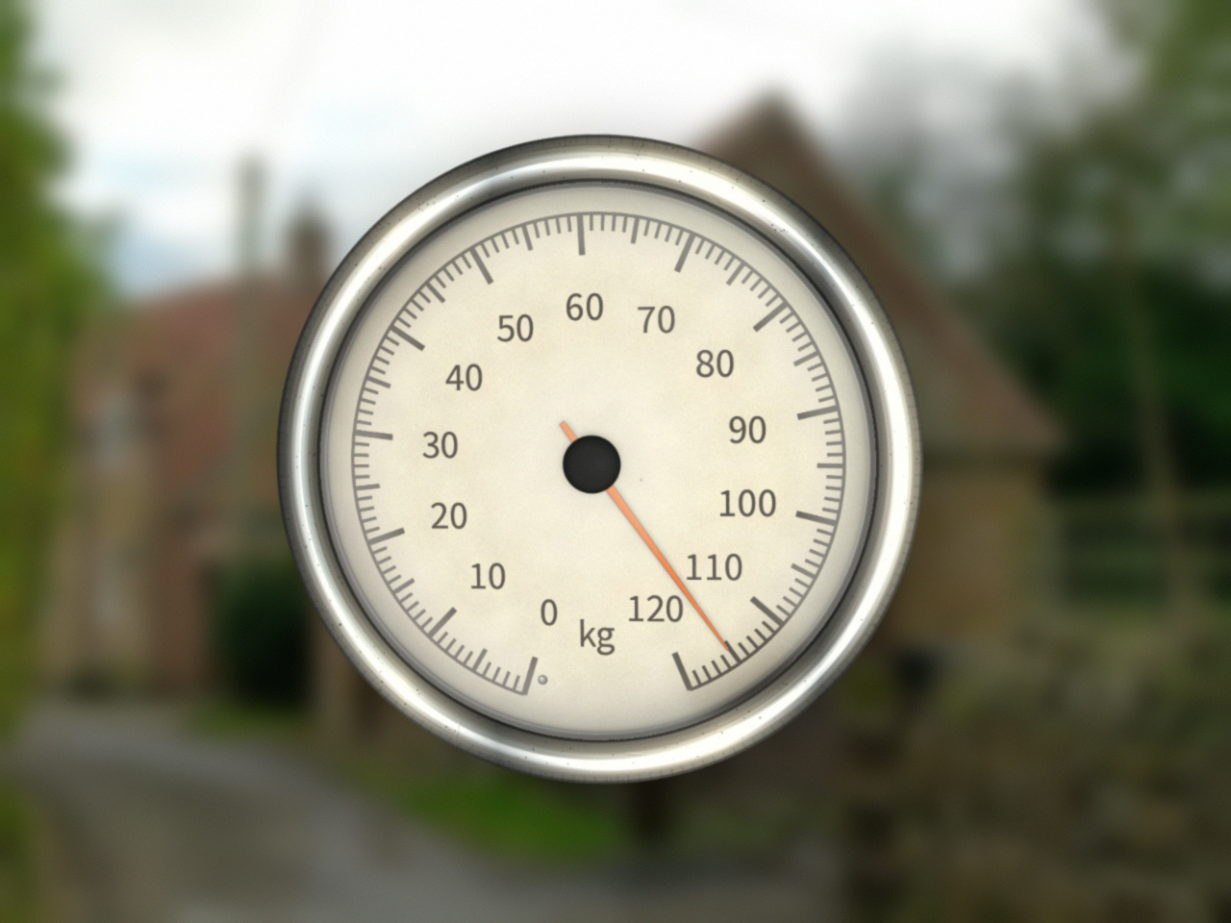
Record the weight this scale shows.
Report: 115 kg
